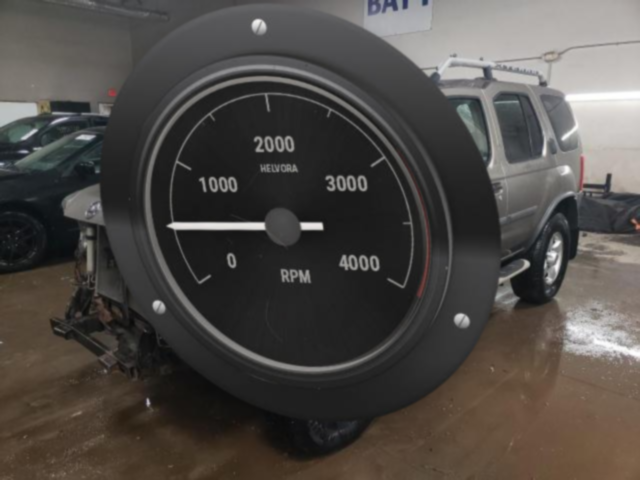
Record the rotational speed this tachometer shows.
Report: 500 rpm
